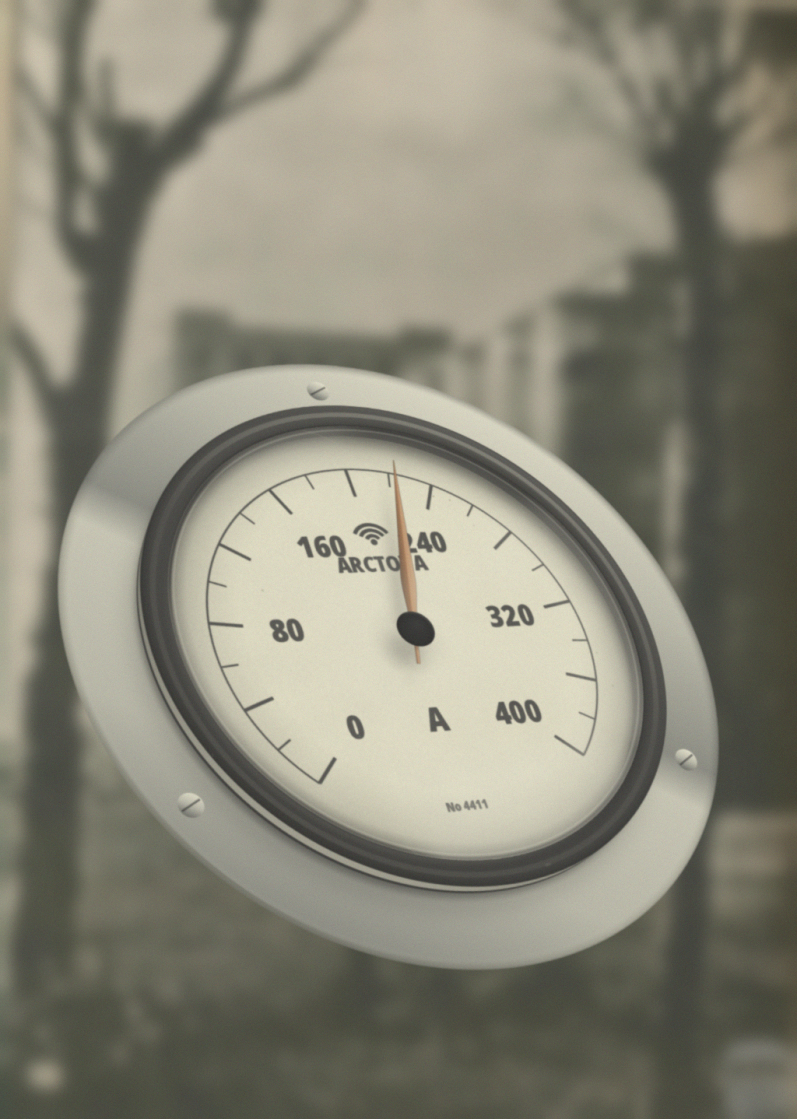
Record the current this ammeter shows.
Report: 220 A
